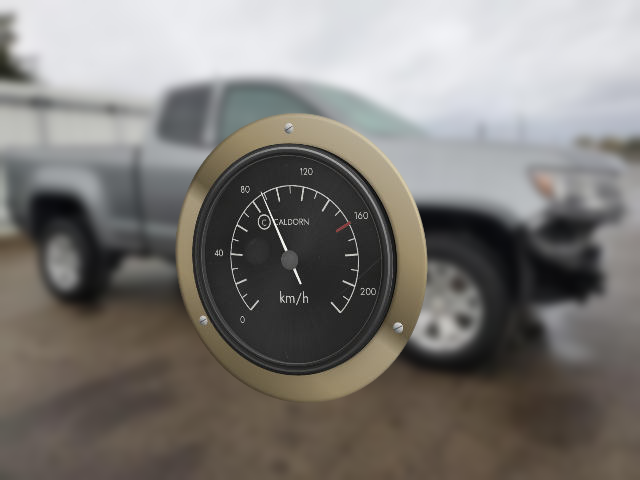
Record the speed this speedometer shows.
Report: 90 km/h
